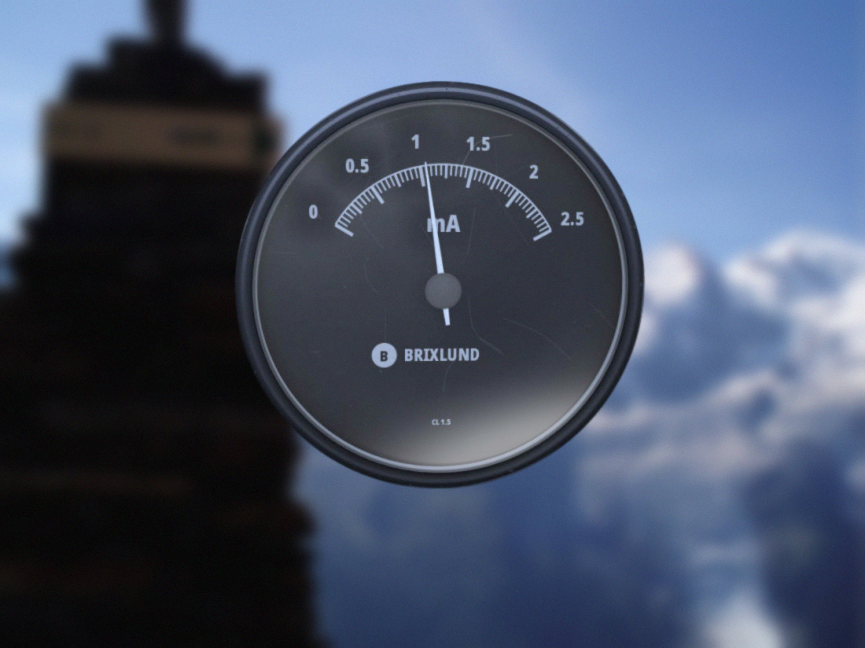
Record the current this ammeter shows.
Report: 1.05 mA
